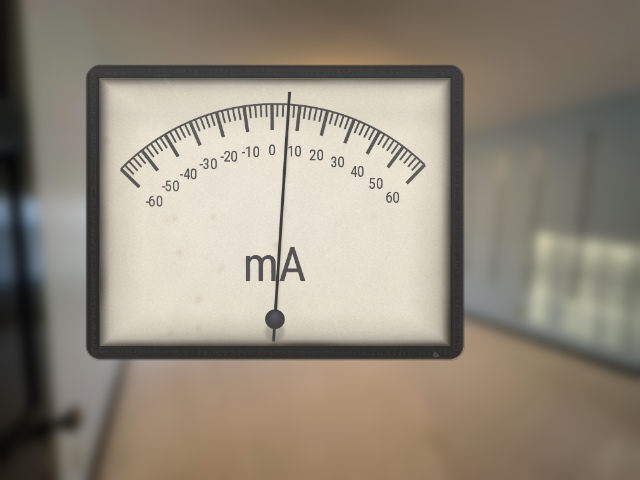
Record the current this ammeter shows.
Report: 6 mA
